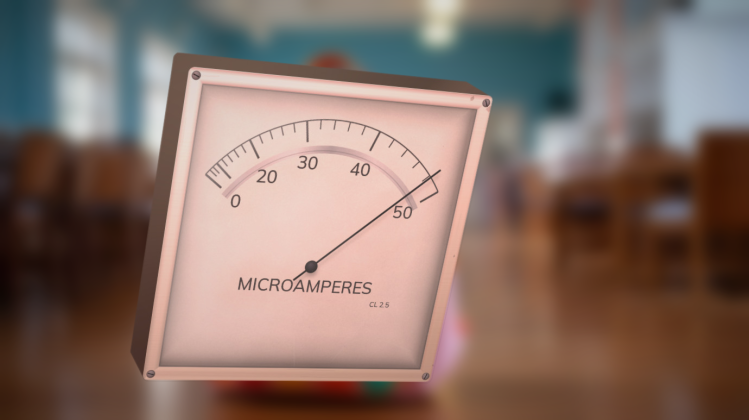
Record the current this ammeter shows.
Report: 48 µA
